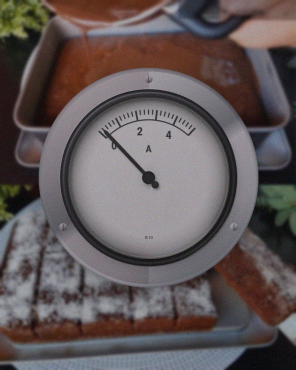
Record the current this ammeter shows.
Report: 0.2 A
